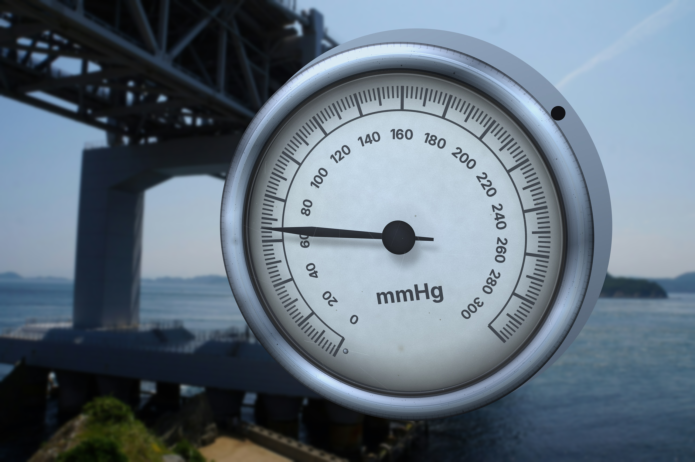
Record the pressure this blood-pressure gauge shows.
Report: 66 mmHg
